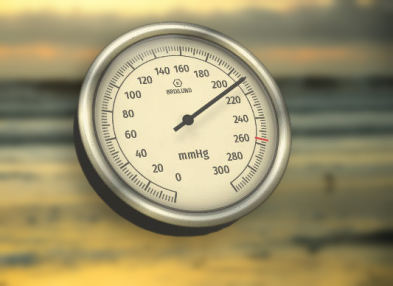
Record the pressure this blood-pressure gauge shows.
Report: 210 mmHg
